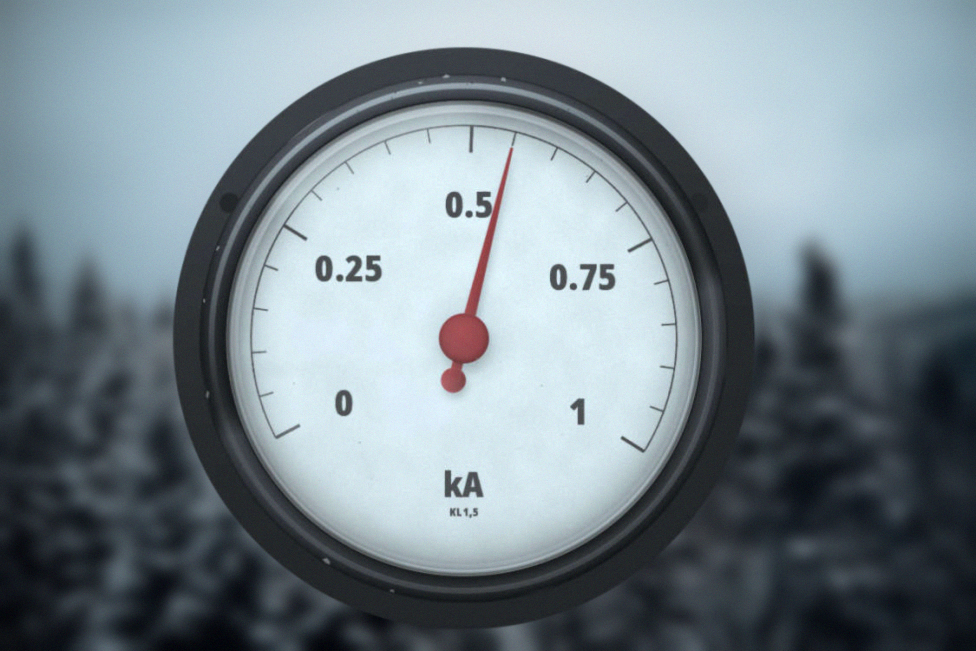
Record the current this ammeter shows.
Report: 0.55 kA
